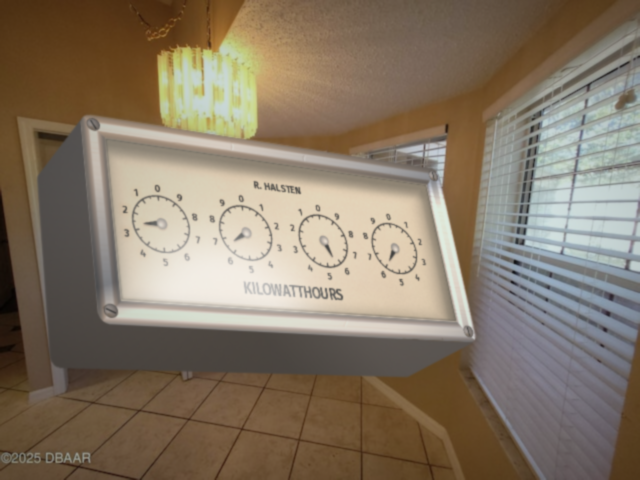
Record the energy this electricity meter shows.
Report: 2656 kWh
